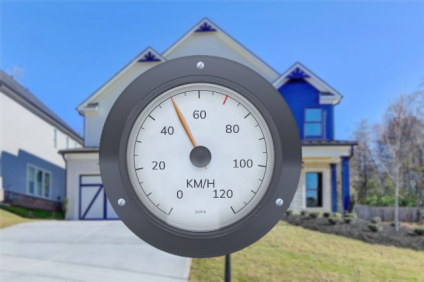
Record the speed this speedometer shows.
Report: 50 km/h
